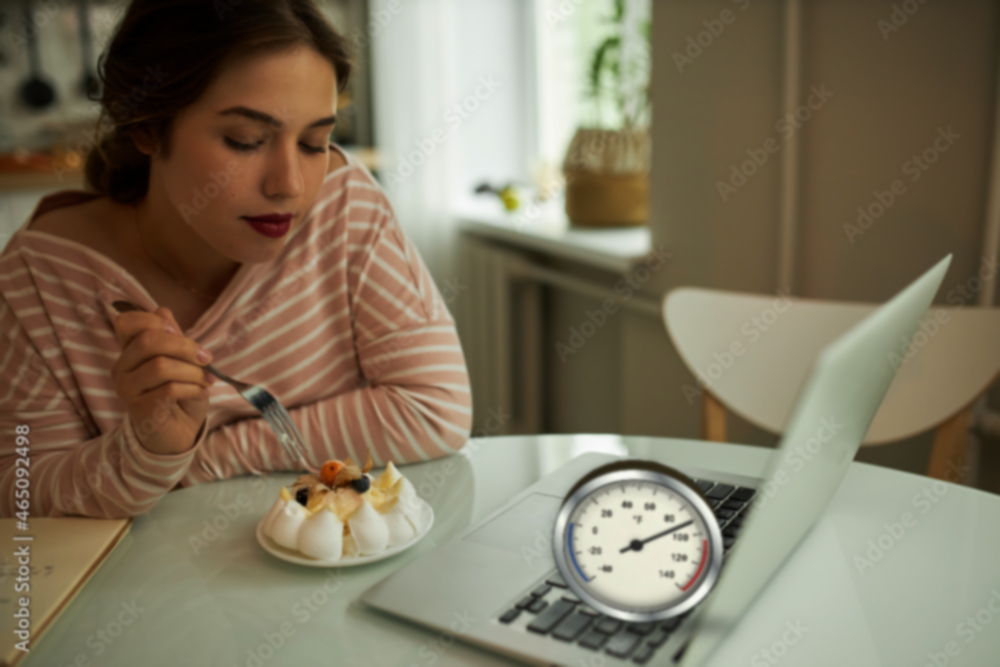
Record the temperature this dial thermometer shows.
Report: 90 °F
